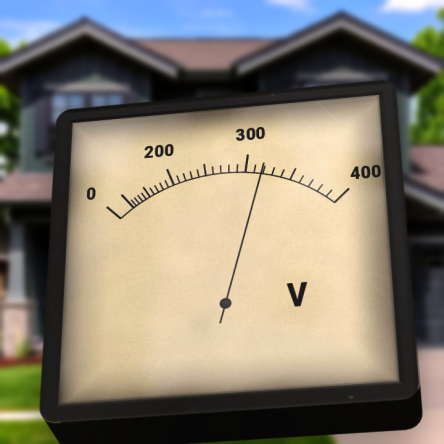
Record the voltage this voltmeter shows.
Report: 320 V
